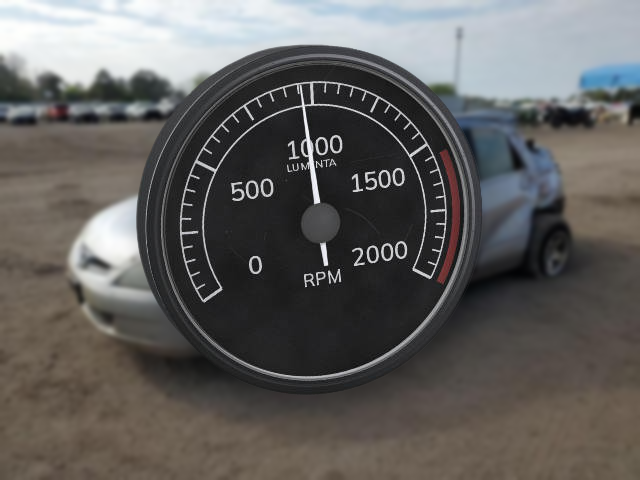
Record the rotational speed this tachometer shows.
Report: 950 rpm
